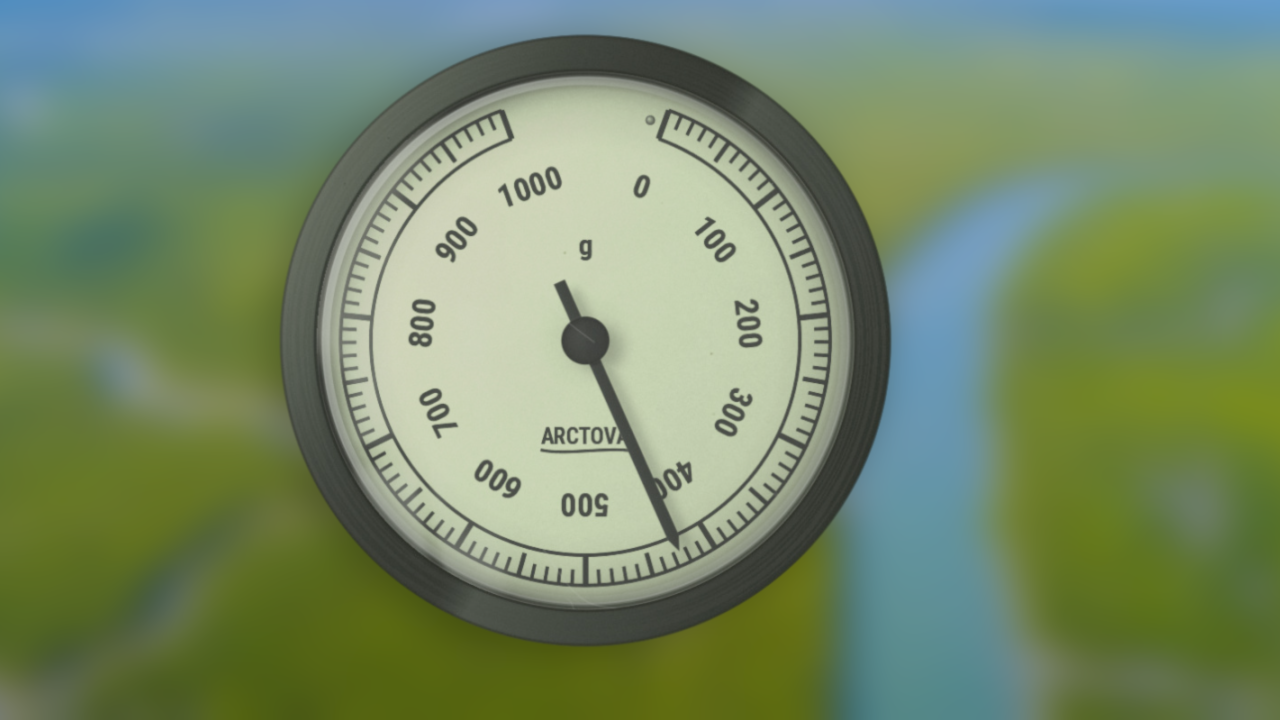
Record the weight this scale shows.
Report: 425 g
